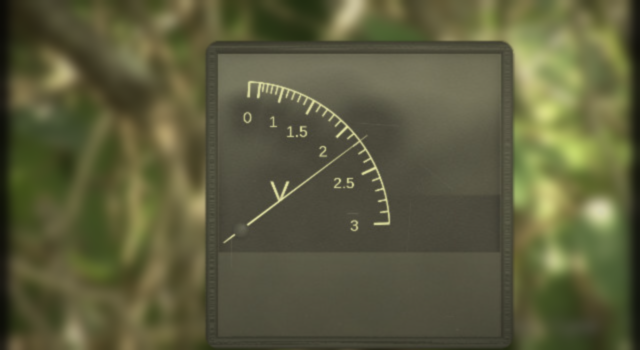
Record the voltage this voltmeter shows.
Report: 2.2 V
